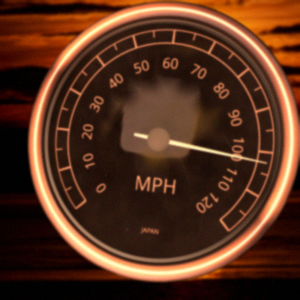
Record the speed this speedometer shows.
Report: 102.5 mph
